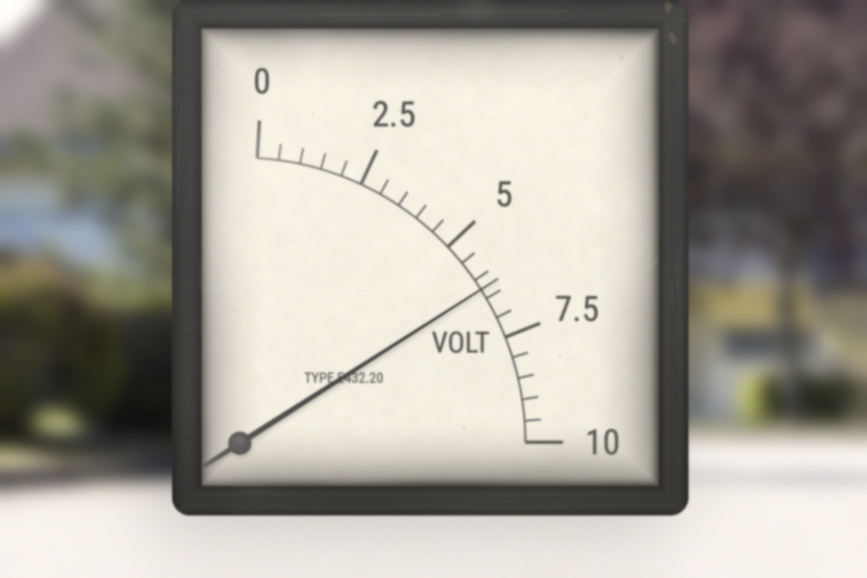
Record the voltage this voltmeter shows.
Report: 6.25 V
